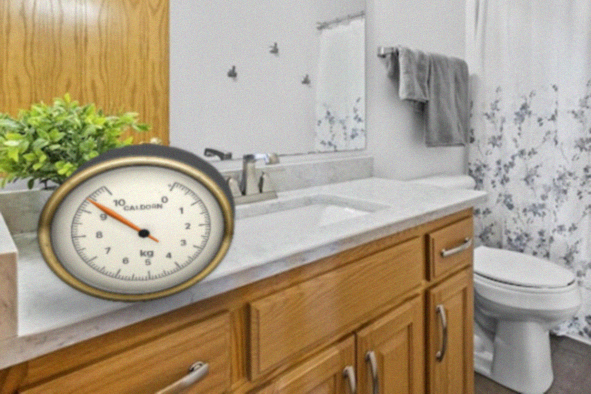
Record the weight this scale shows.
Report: 9.5 kg
